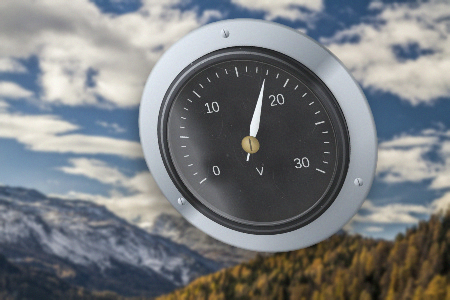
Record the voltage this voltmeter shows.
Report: 18 V
